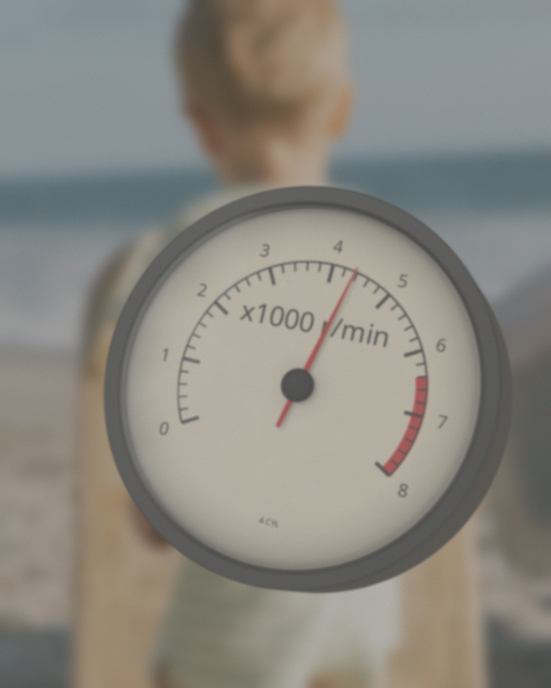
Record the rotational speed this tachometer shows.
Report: 4400 rpm
